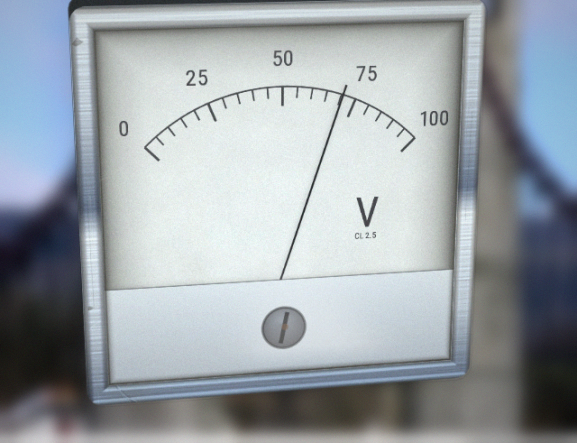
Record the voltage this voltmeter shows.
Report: 70 V
